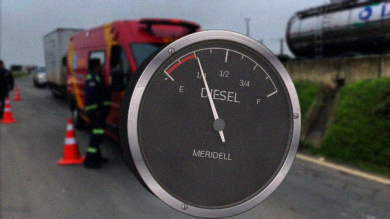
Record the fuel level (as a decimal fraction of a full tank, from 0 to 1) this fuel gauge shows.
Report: 0.25
